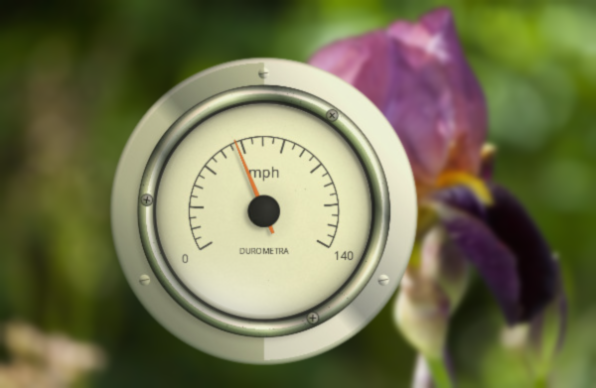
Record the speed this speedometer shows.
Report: 57.5 mph
